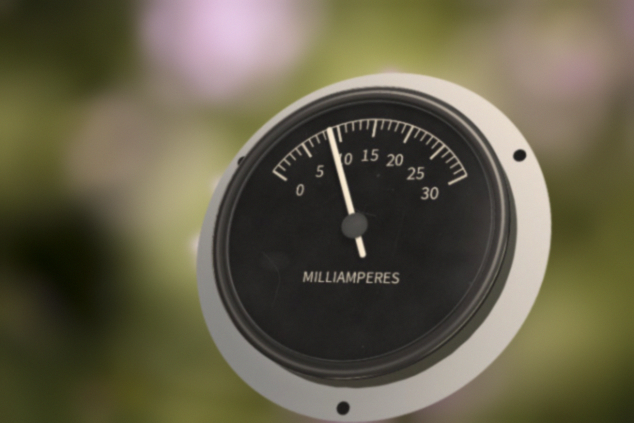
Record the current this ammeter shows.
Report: 9 mA
